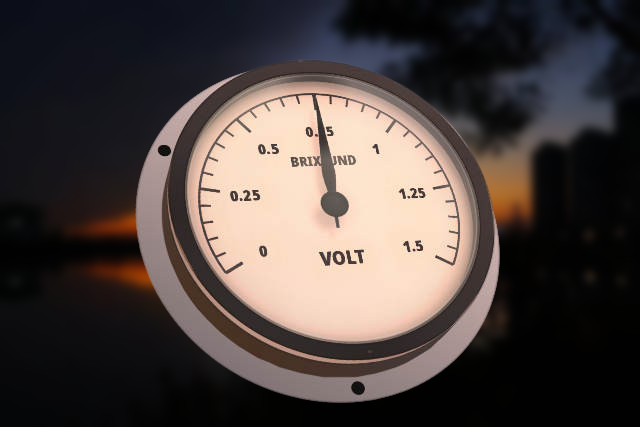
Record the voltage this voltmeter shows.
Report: 0.75 V
